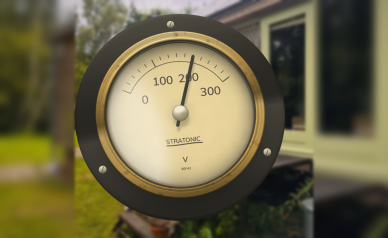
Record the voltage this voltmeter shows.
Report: 200 V
